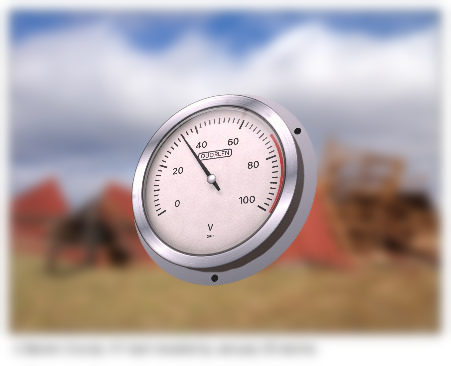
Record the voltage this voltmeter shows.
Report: 34 V
